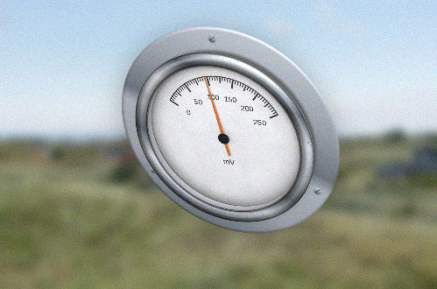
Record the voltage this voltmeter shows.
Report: 100 mV
